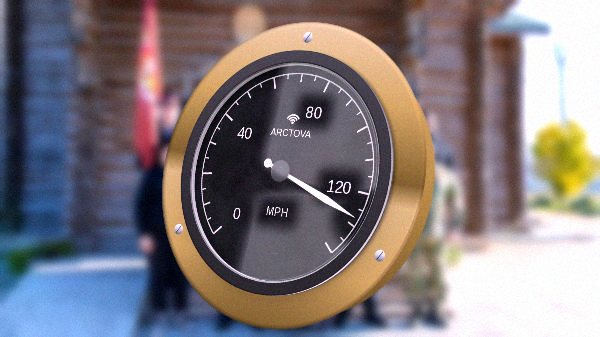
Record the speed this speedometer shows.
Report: 127.5 mph
